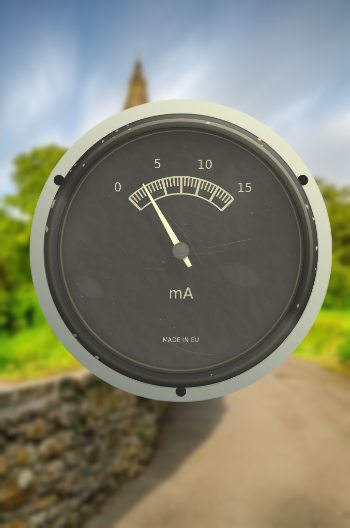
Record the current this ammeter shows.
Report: 2.5 mA
